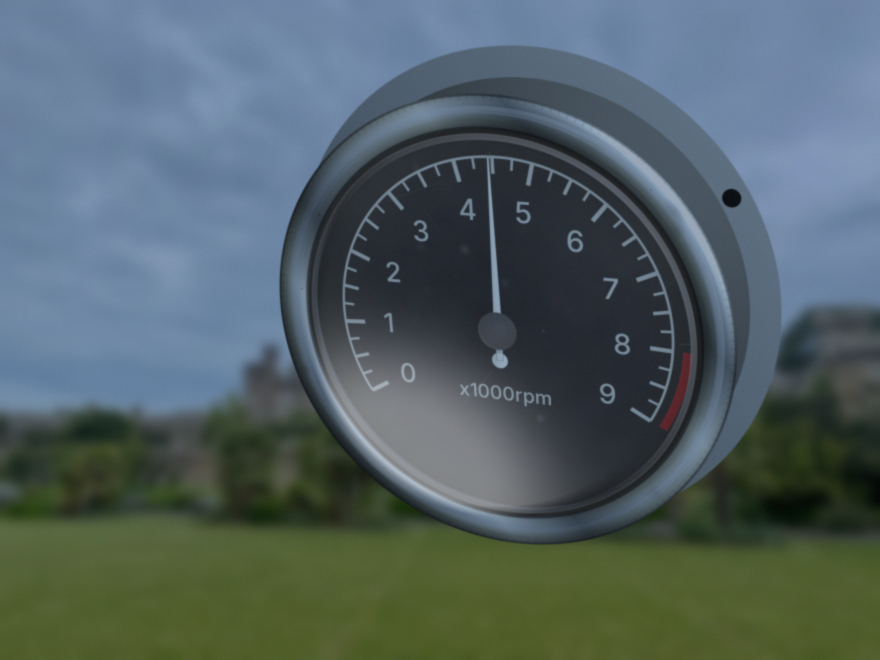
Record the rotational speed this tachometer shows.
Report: 4500 rpm
